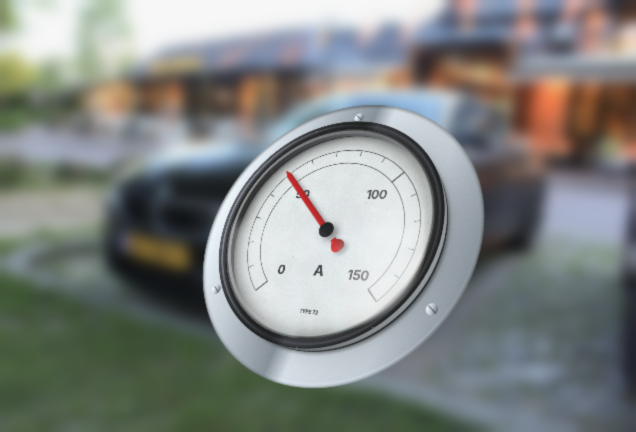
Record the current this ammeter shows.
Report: 50 A
